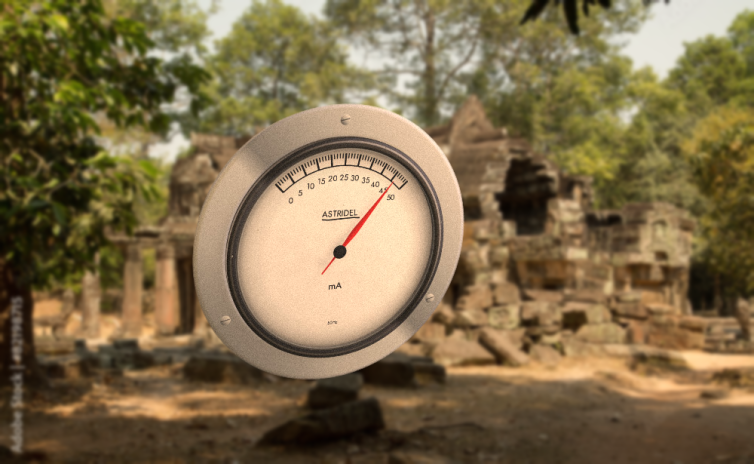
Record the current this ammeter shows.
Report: 45 mA
